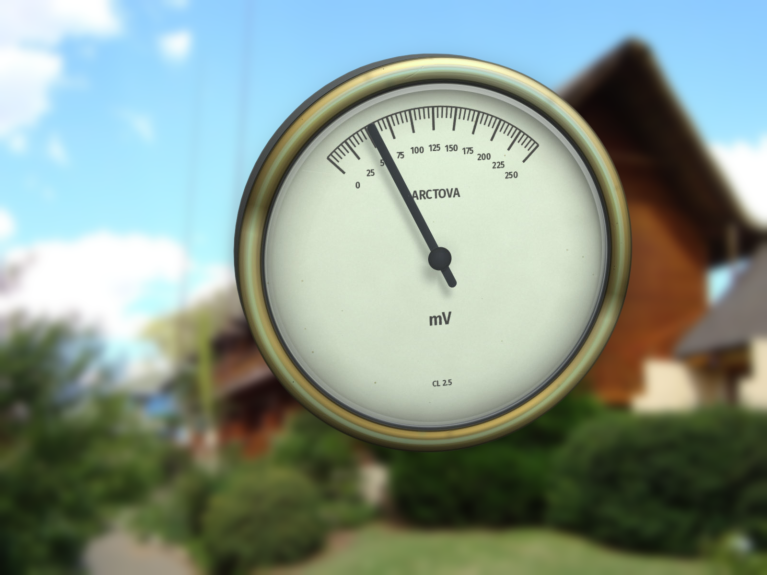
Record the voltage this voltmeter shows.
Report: 55 mV
